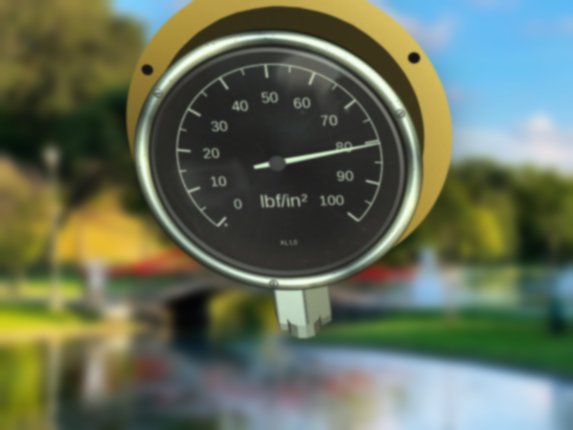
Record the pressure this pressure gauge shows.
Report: 80 psi
